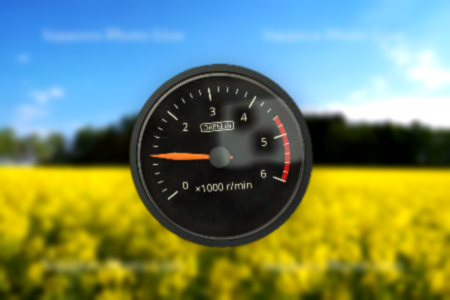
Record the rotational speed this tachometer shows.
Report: 1000 rpm
